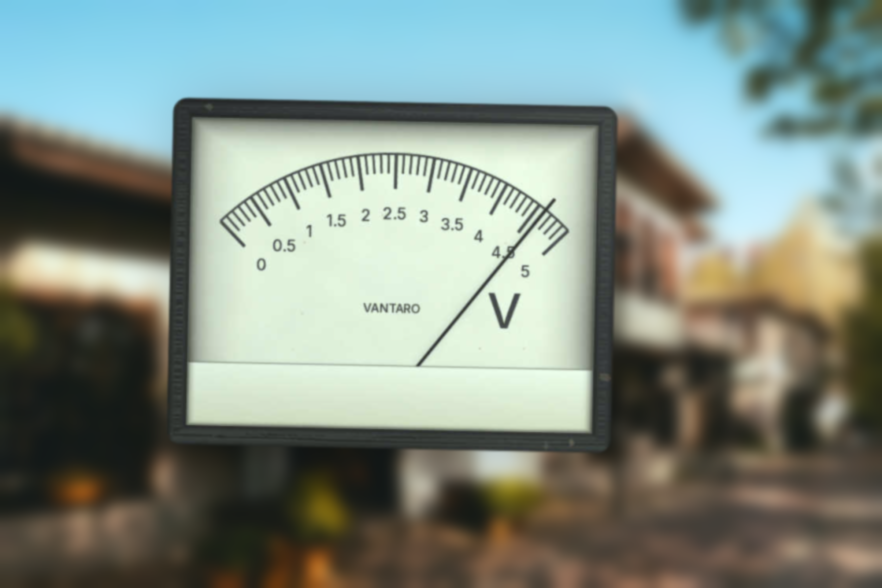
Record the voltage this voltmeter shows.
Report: 4.6 V
